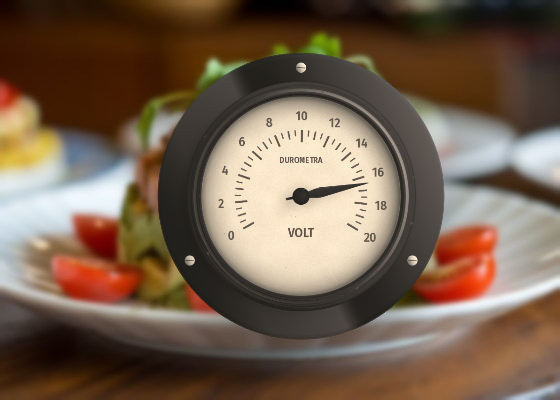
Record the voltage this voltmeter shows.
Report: 16.5 V
